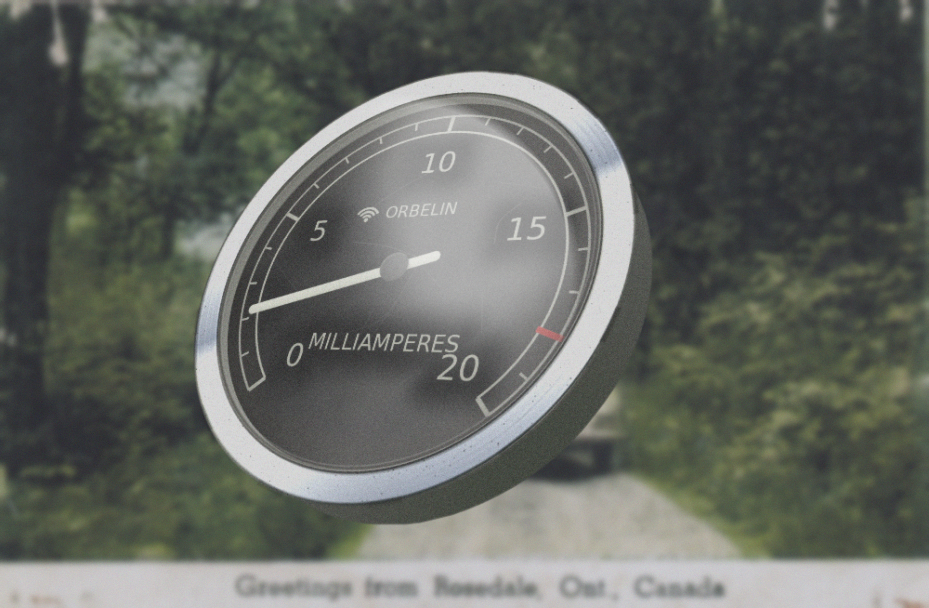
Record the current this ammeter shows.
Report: 2 mA
